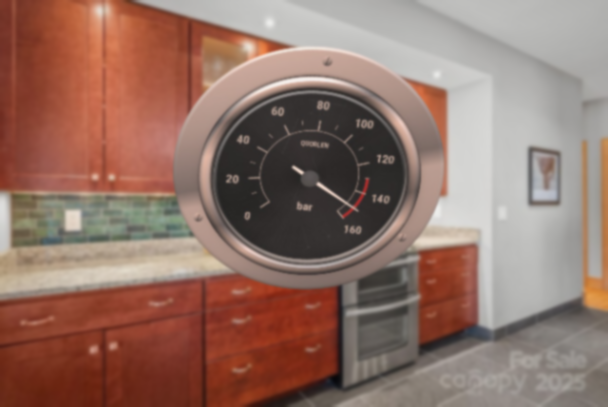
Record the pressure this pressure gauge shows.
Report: 150 bar
